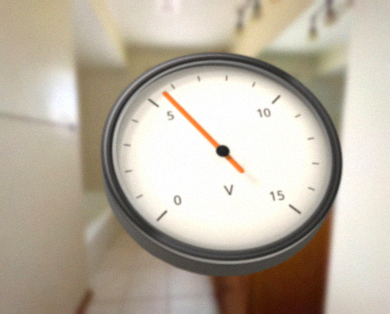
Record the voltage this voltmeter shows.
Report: 5.5 V
